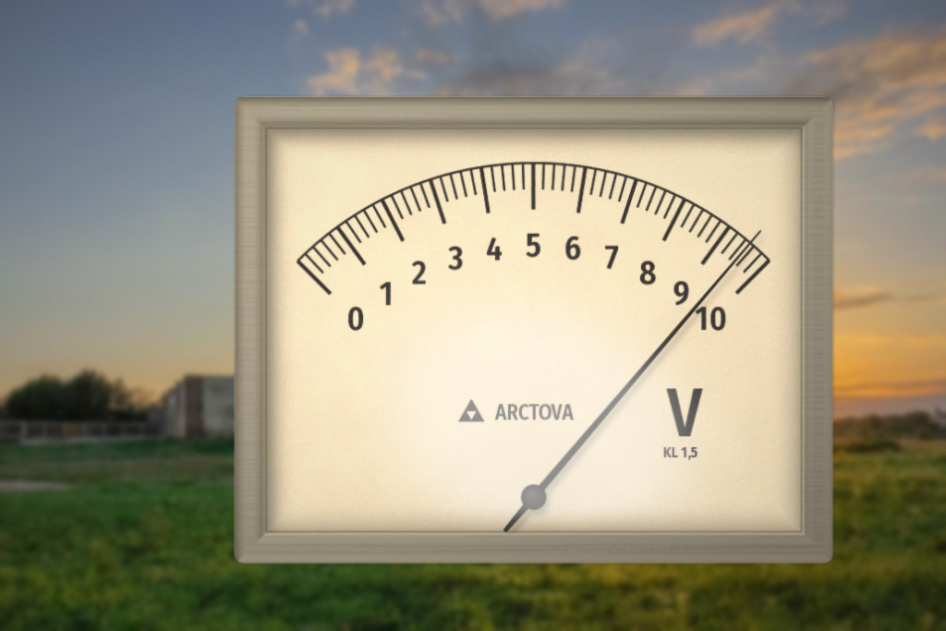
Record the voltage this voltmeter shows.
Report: 9.5 V
